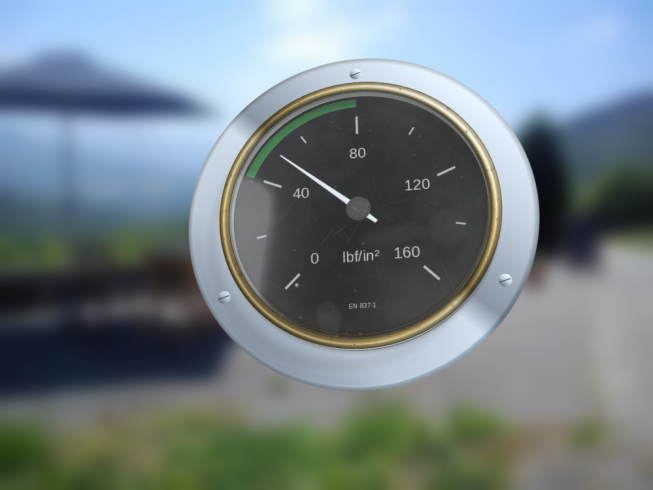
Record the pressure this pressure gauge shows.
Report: 50 psi
